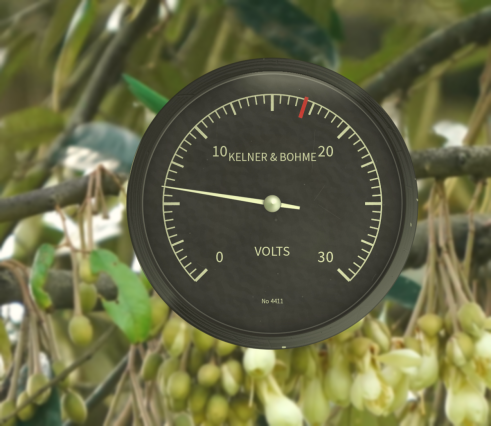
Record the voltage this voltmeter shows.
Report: 6 V
